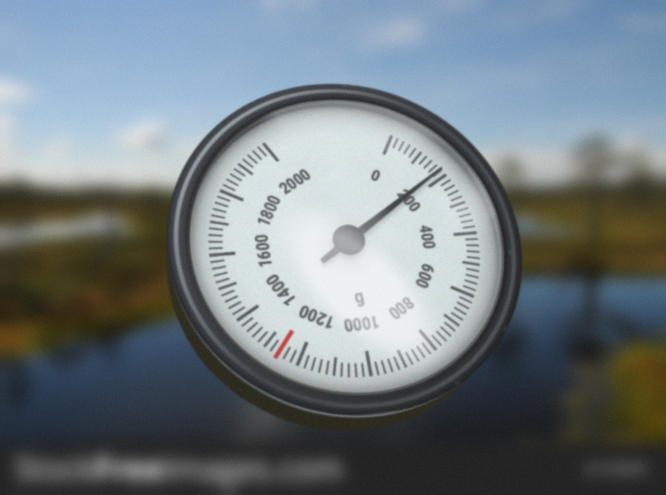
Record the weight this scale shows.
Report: 180 g
